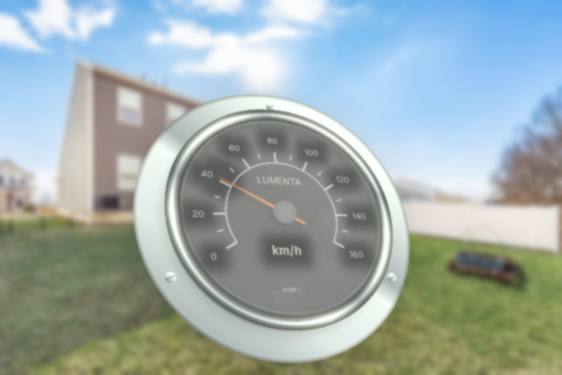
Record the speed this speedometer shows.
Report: 40 km/h
